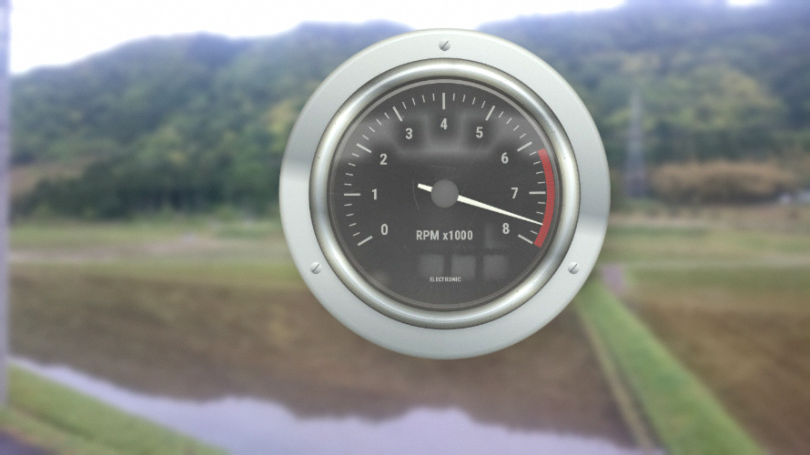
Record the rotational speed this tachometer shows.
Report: 7600 rpm
